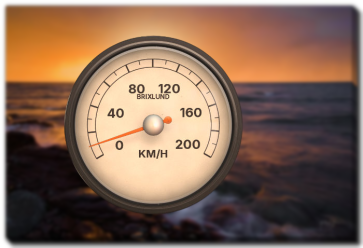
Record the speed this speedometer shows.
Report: 10 km/h
